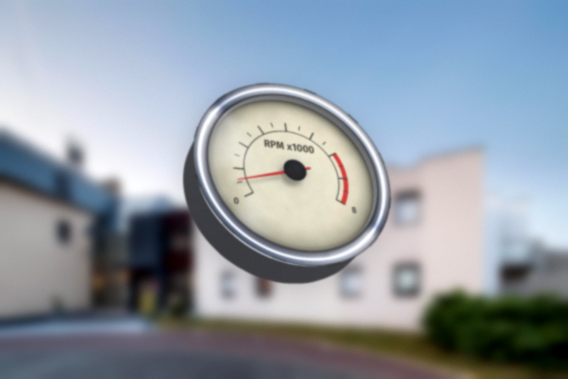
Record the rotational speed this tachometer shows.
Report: 500 rpm
